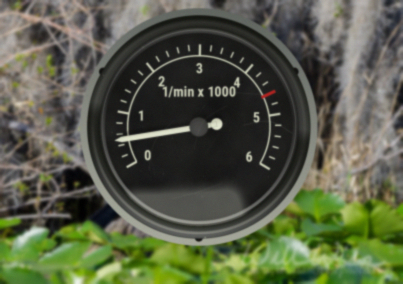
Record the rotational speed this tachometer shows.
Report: 500 rpm
